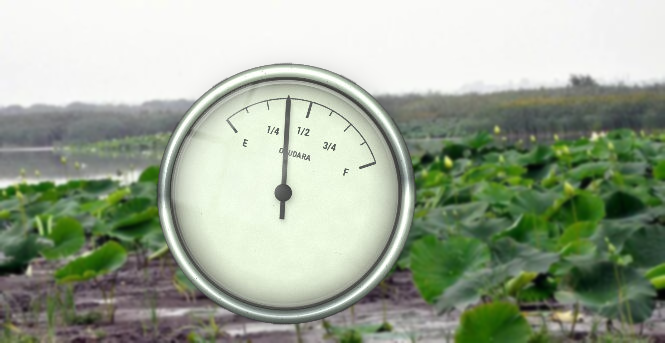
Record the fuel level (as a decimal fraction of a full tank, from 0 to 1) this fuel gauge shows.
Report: 0.375
